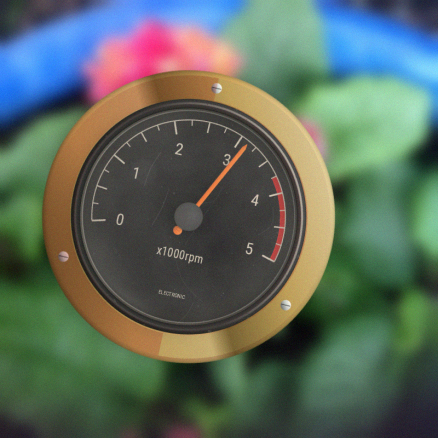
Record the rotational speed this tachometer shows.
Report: 3125 rpm
